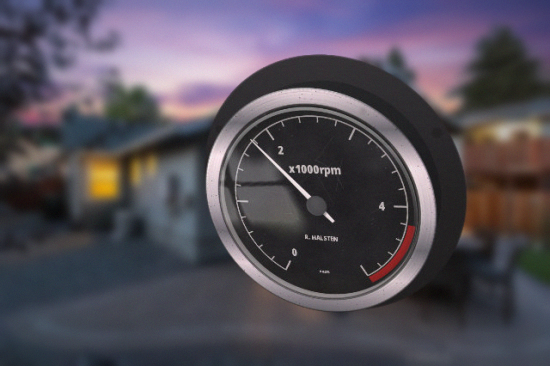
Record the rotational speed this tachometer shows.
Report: 1800 rpm
